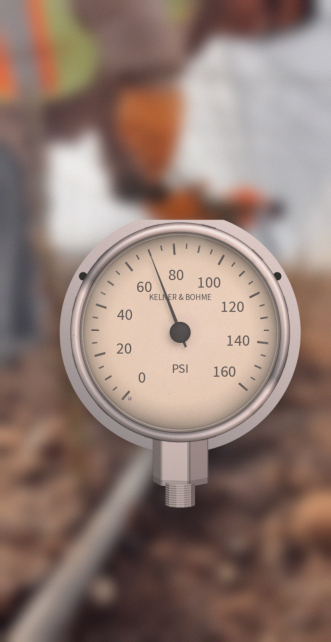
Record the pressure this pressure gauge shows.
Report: 70 psi
